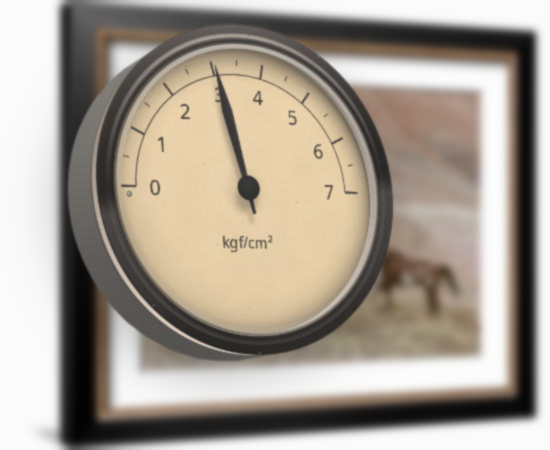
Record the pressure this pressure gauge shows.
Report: 3 kg/cm²
